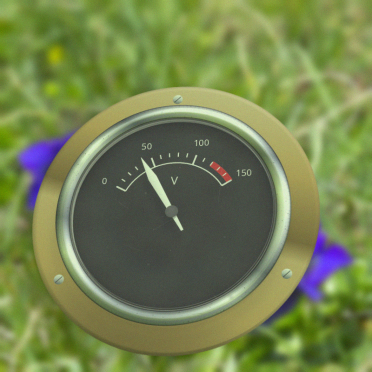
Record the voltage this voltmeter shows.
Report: 40 V
